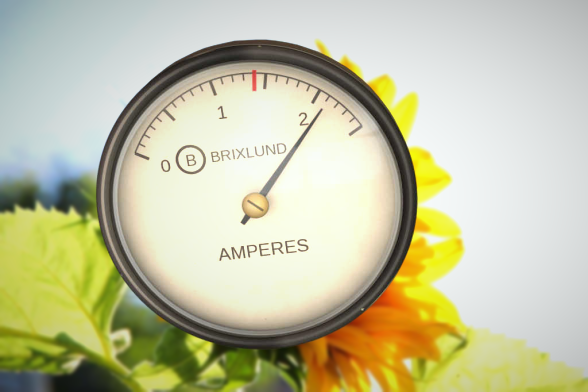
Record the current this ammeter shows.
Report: 2.1 A
